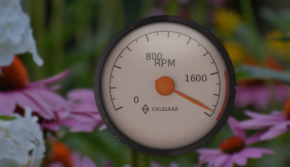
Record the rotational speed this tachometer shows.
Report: 1950 rpm
